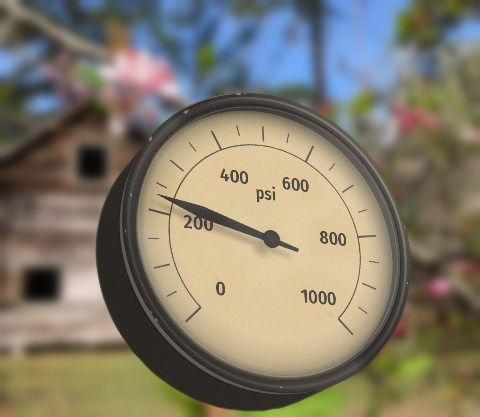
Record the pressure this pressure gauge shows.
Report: 225 psi
